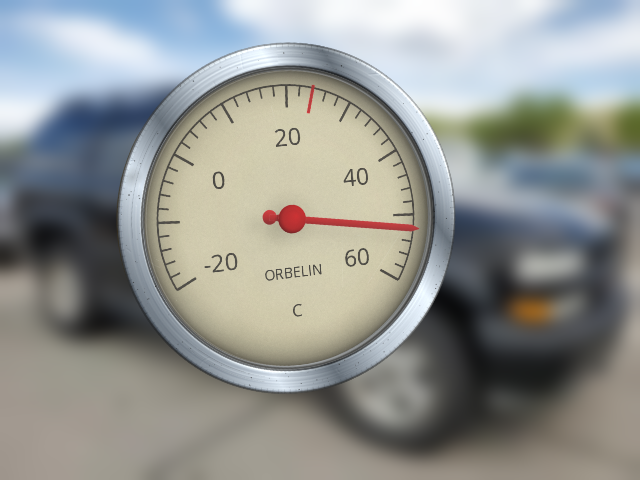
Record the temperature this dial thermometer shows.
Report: 52 °C
